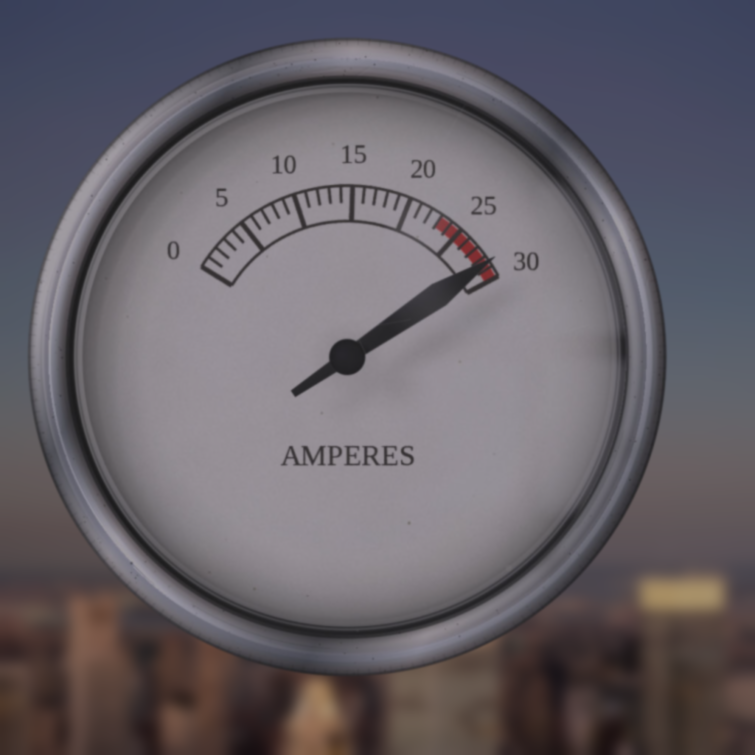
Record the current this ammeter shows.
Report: 28.5 A
